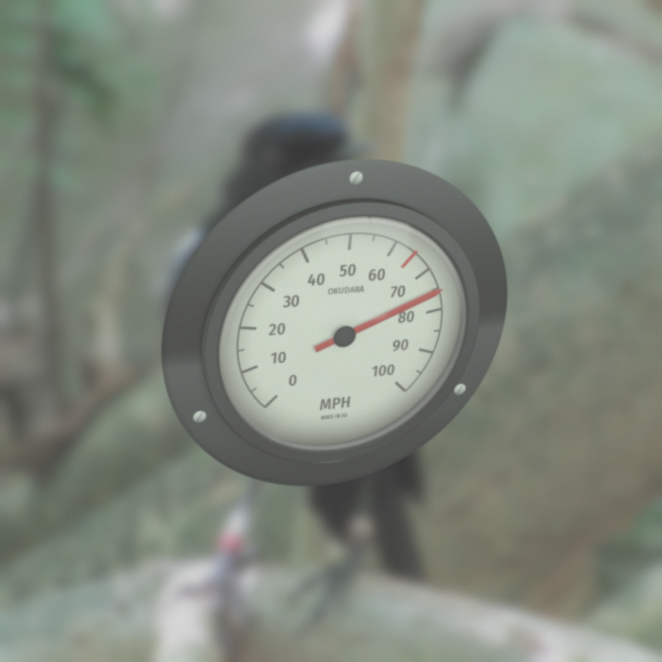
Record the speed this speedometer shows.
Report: 75 mph
